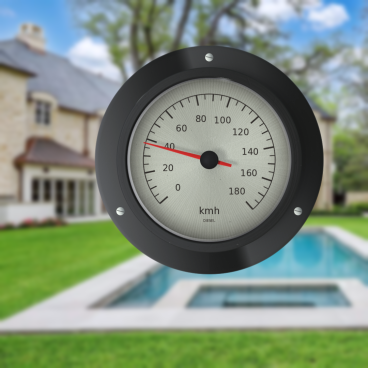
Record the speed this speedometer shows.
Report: 37.5 km/h
